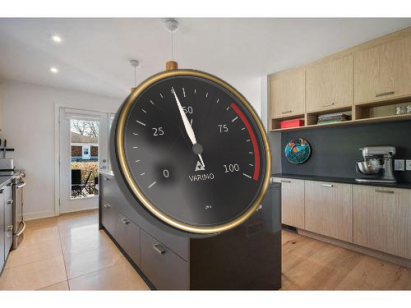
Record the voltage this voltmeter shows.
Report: 45 V
